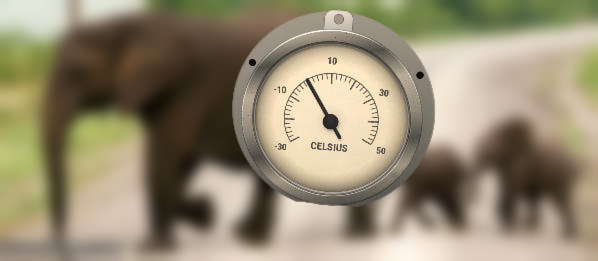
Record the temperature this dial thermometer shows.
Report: 0 °C
